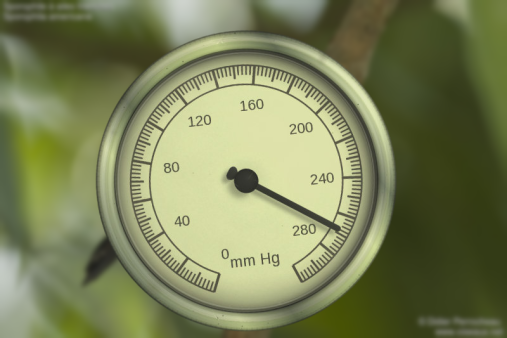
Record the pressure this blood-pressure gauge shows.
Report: 268 mmHg
